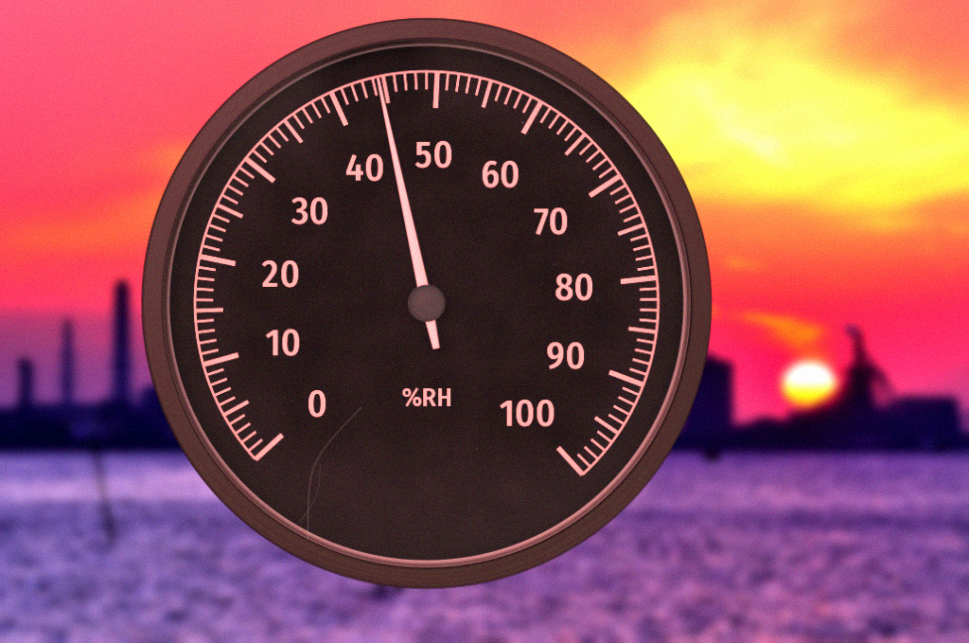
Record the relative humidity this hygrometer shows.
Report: 44.5 %
